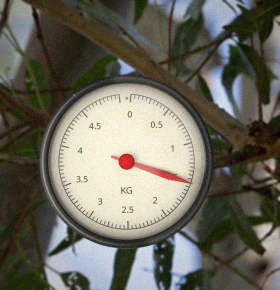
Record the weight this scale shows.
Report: 1.5 kg
